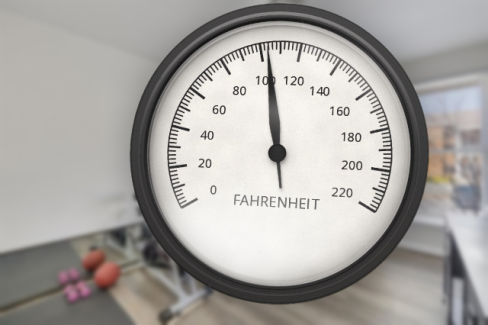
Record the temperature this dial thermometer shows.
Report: 104 °F
